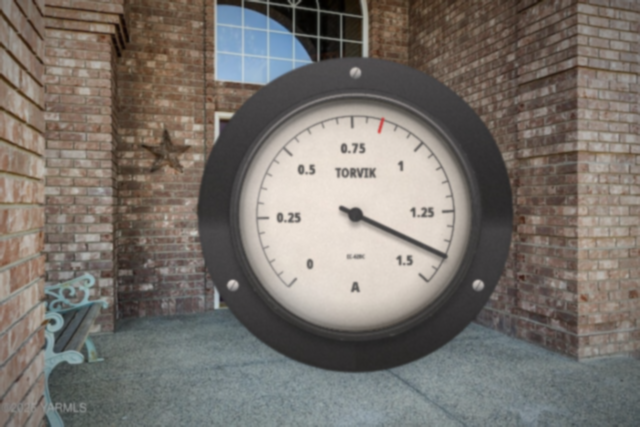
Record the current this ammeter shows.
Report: 1.4 A
